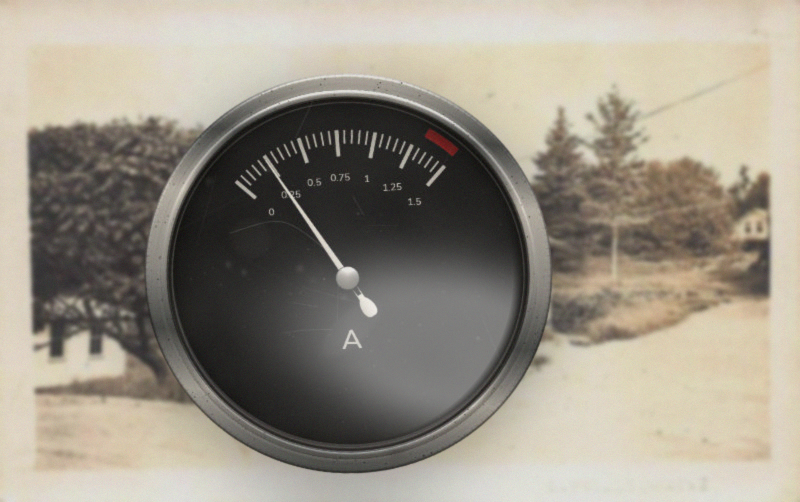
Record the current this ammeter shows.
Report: 0.25 A
